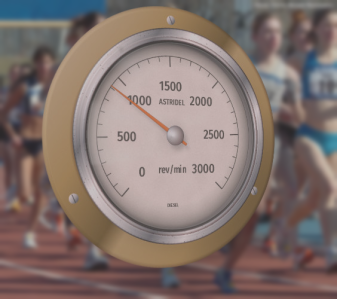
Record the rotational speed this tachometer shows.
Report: 900 rpm
